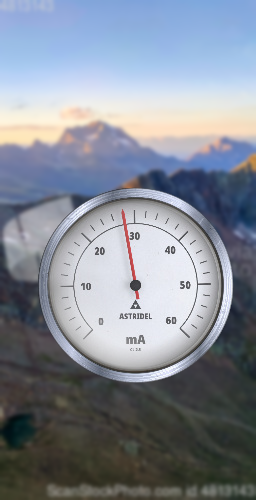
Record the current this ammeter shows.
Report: 28 mA
